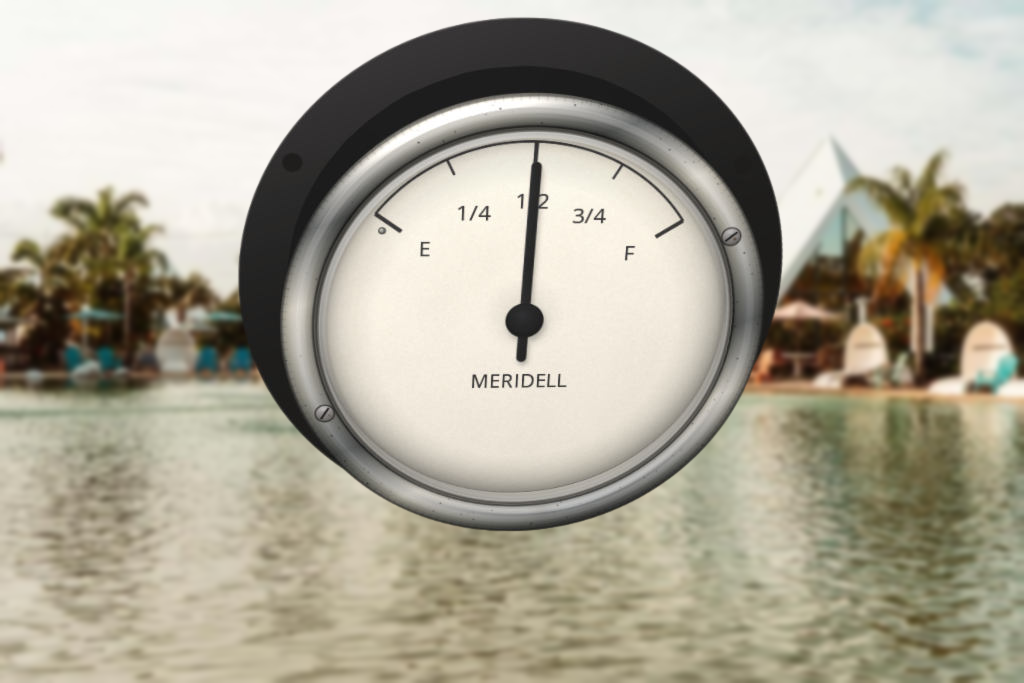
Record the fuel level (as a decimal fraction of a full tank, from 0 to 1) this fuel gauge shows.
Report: 0.5
